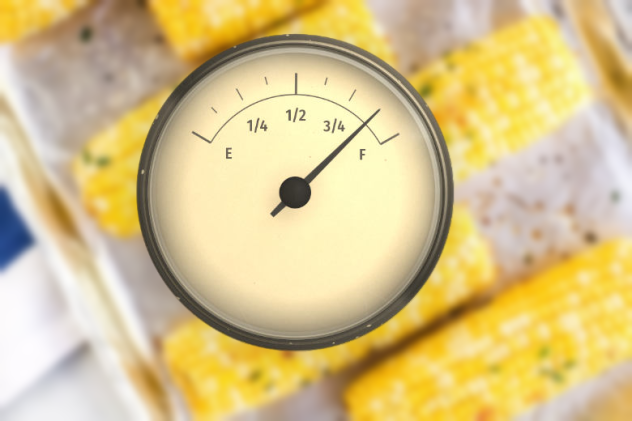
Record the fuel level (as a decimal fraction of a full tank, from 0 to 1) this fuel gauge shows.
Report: 0.875
